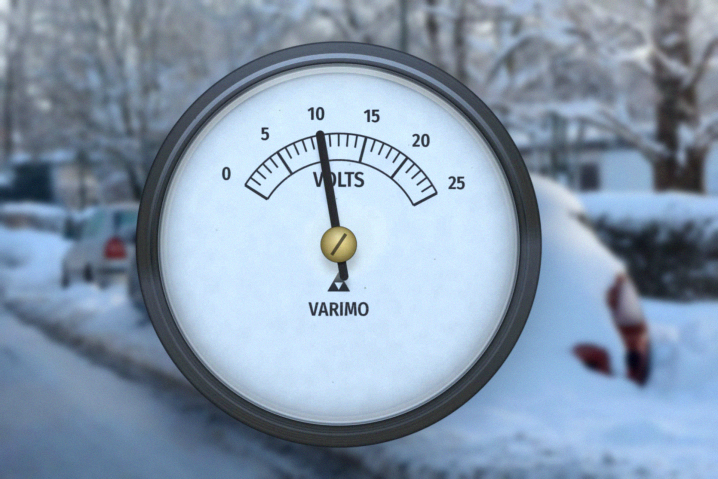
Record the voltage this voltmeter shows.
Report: 10 V
